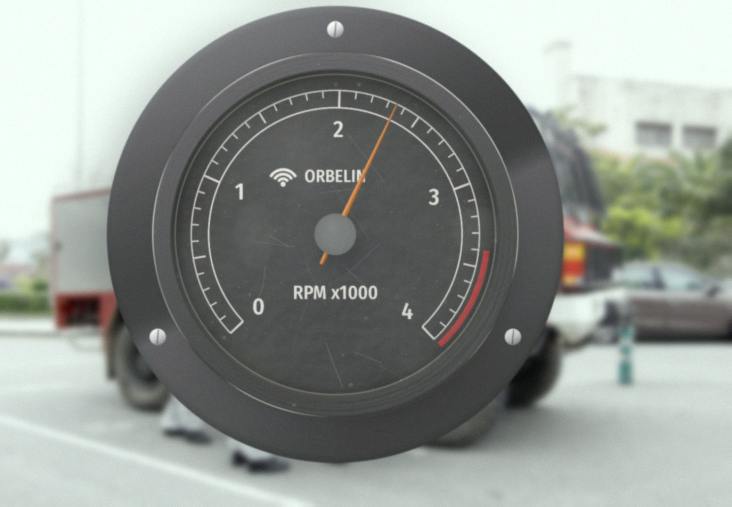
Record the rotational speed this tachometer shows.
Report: 2350 rpm
